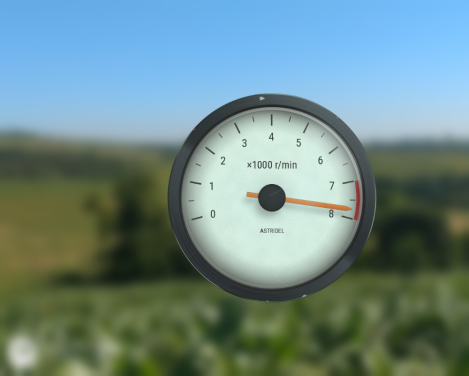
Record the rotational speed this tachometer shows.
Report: 7750 rpm
